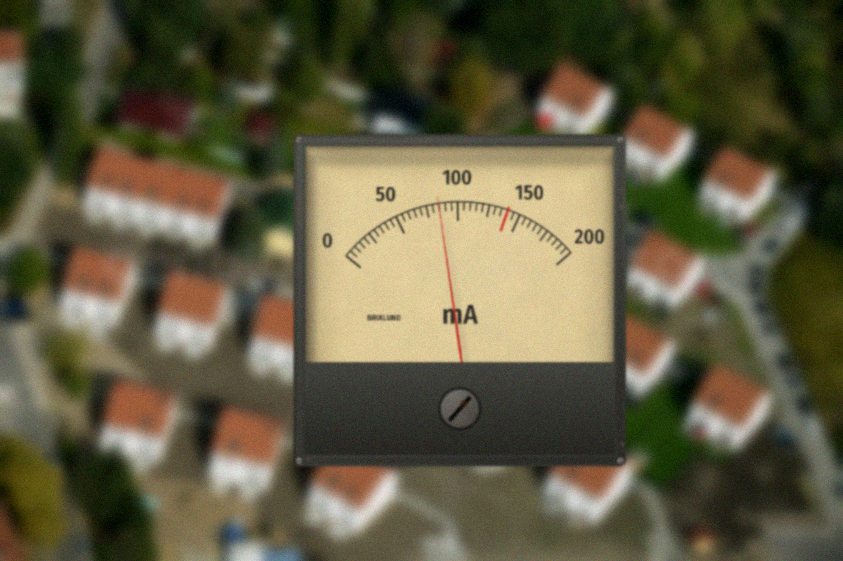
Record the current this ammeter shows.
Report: 85 mA
